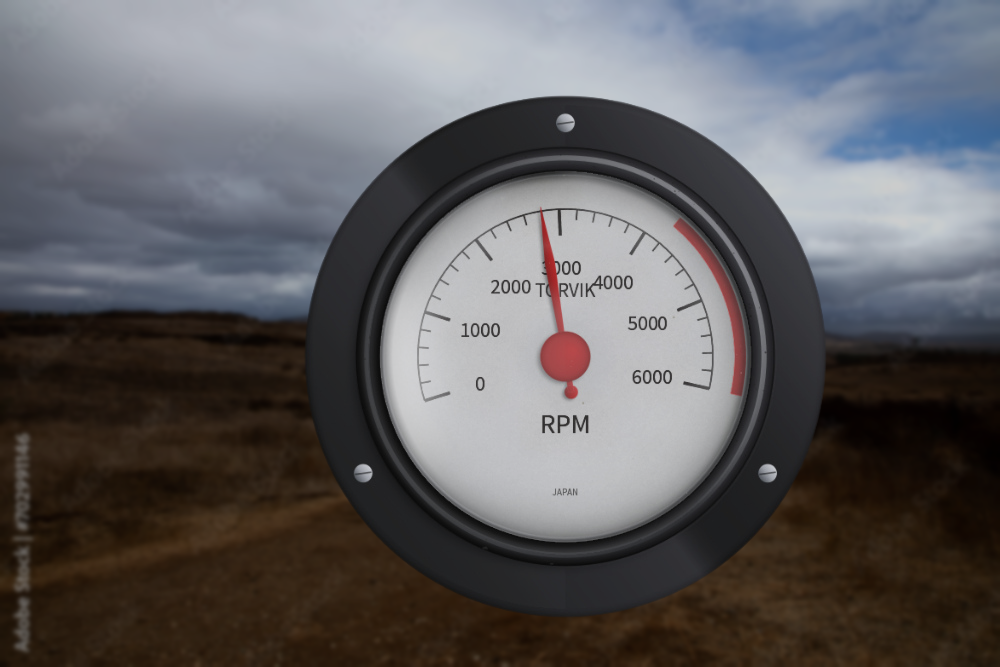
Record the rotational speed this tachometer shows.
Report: 2800 rpm
